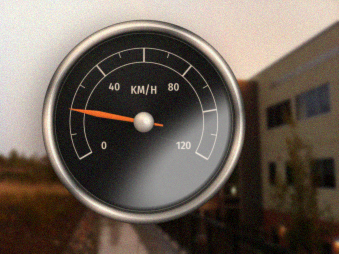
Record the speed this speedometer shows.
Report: 20 km/h
